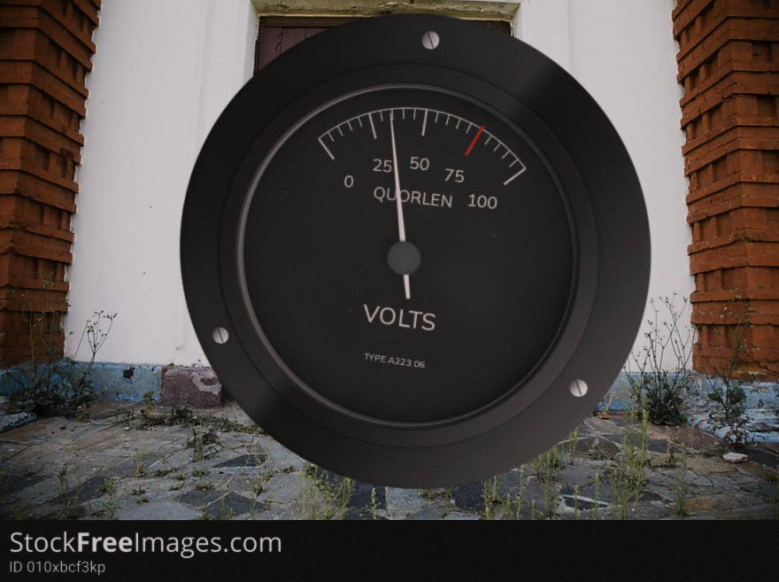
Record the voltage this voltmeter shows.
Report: 35 V
